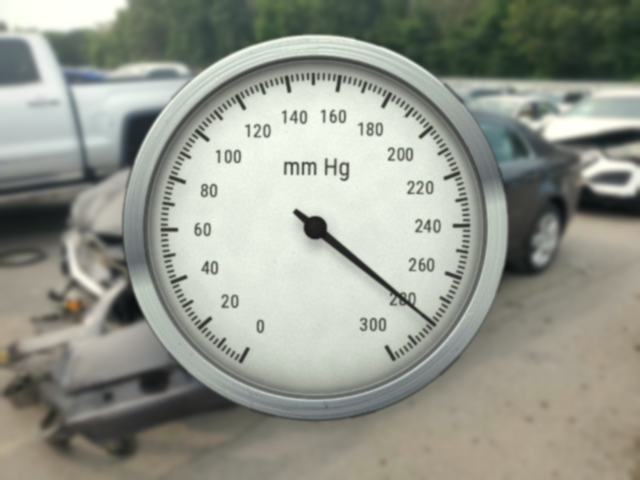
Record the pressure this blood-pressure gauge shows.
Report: 280 mmHg
